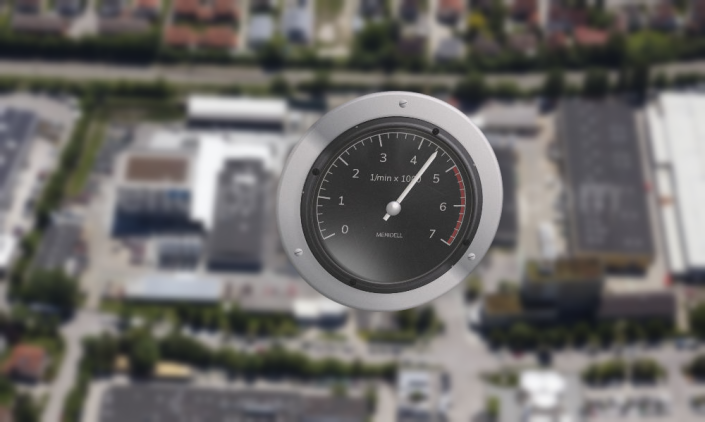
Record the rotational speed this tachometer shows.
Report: 4400 rpm
